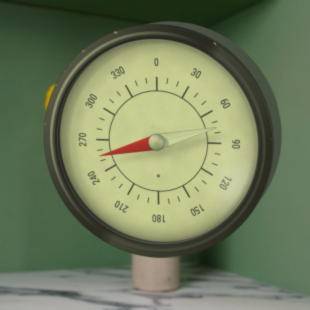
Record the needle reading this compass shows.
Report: 255 °
